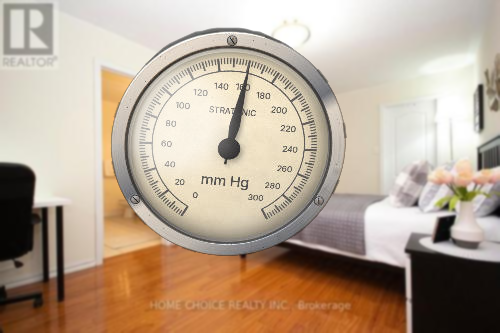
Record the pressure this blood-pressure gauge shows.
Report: 160 mmHg
